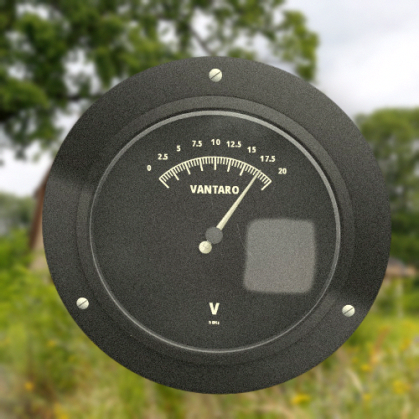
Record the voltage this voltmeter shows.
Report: 17.5 V
